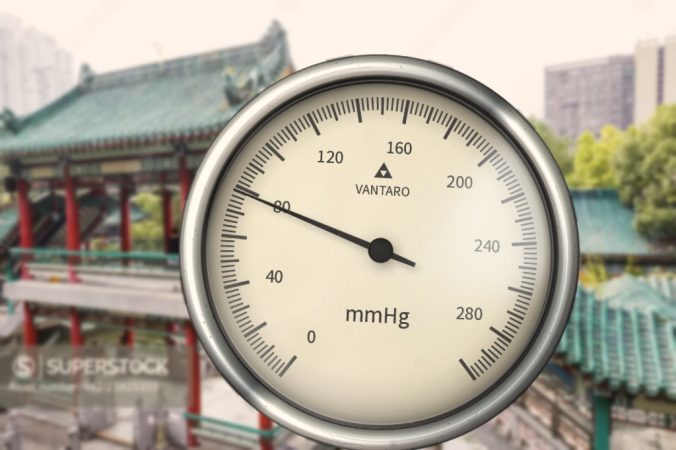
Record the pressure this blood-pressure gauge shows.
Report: 78 mmHg
